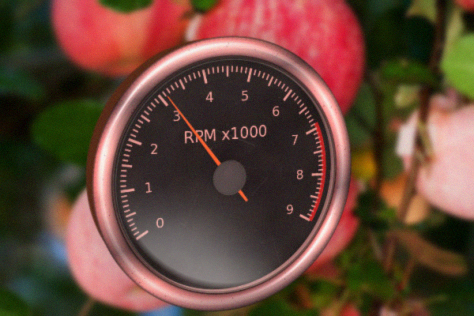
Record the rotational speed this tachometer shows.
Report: 3100 rpm
